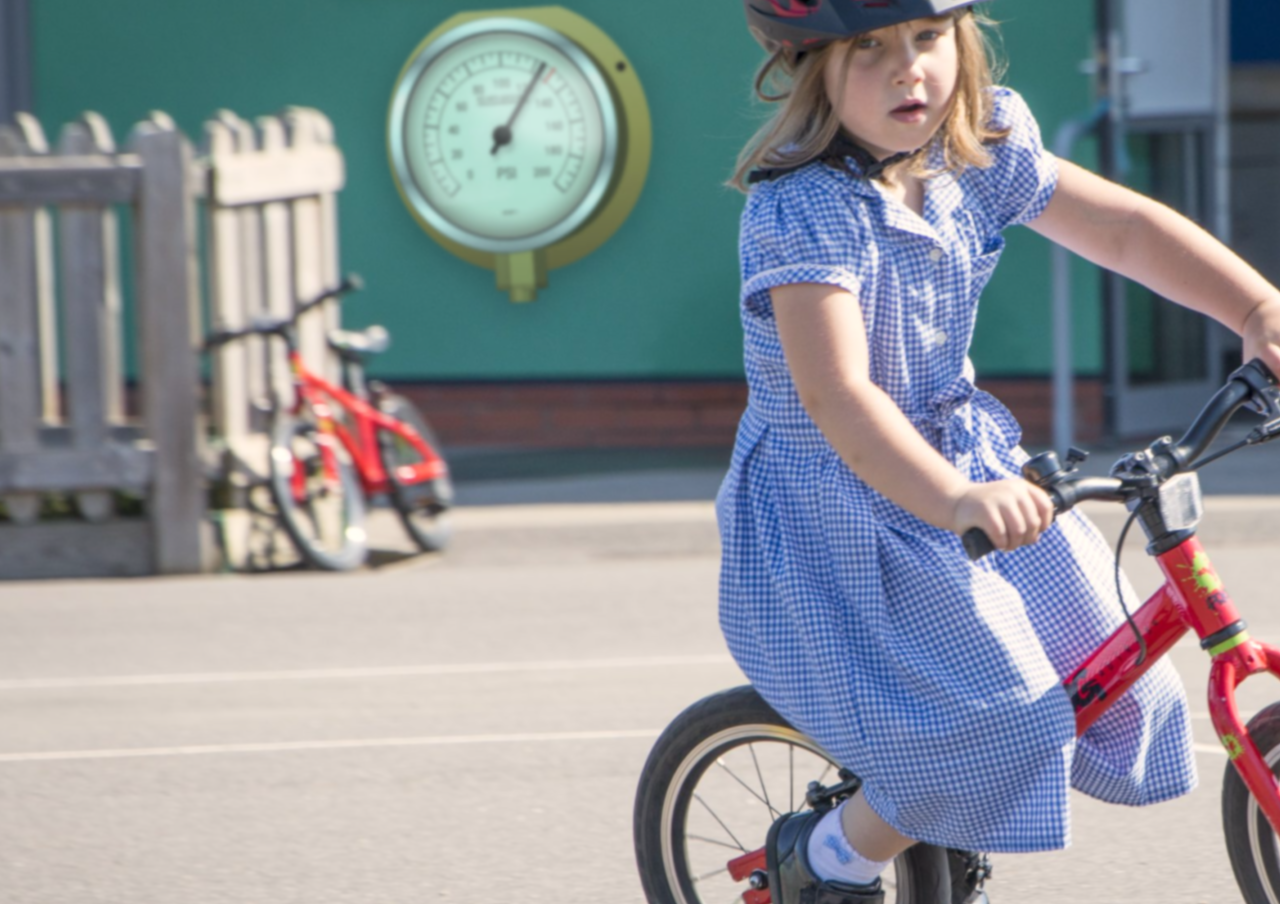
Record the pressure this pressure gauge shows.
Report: 125 psi
